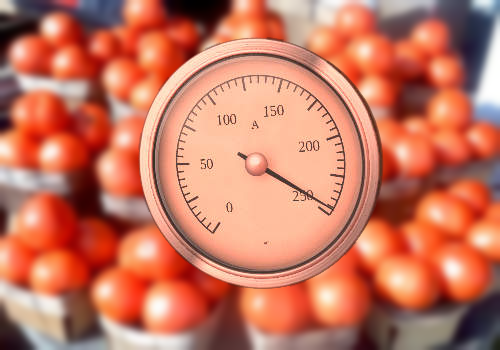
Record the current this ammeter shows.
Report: 245 A
